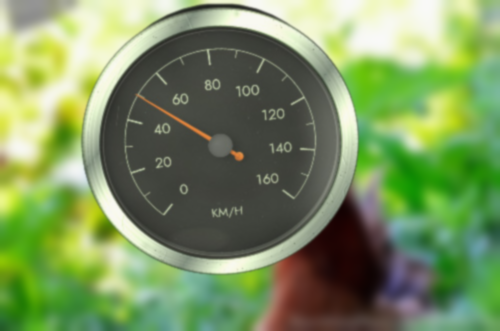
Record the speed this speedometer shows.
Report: 50 km/h
